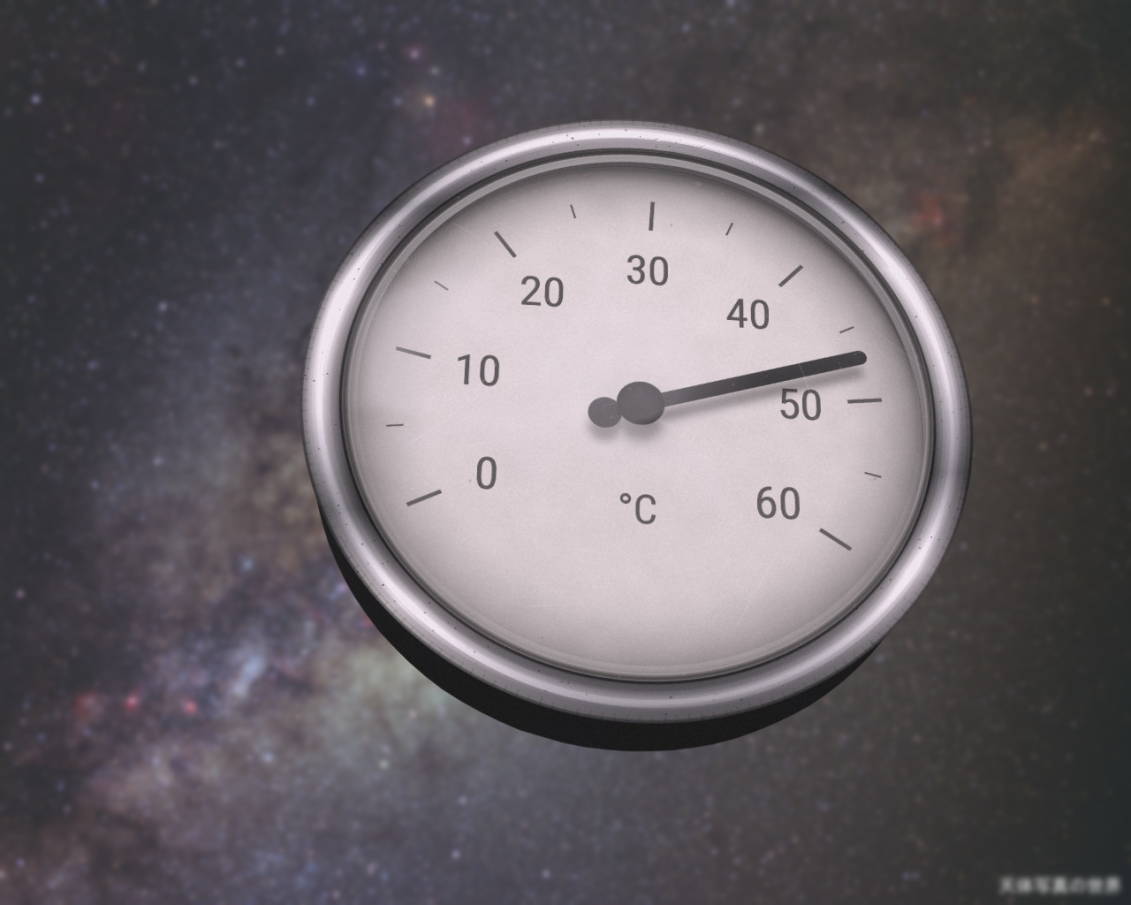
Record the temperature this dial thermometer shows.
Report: 47.5 °C
